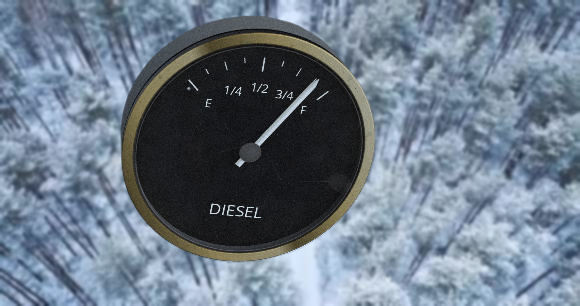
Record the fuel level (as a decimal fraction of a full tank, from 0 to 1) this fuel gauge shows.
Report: 0.875
